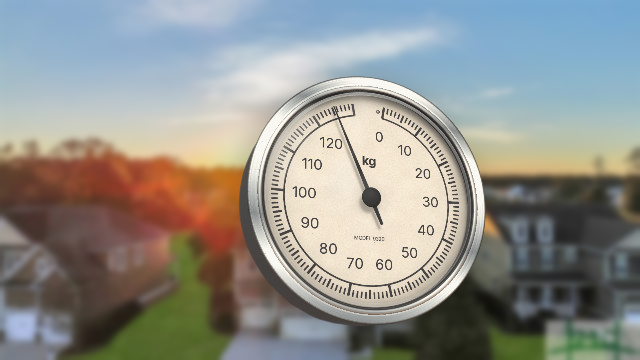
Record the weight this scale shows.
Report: 125 kg
